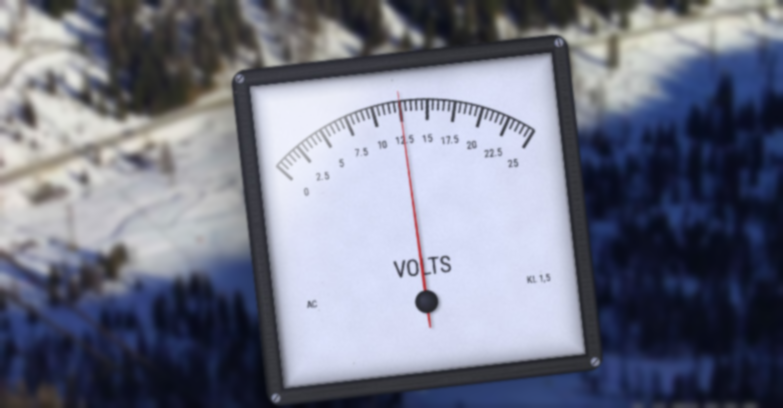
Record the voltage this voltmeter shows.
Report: 12.5 V
